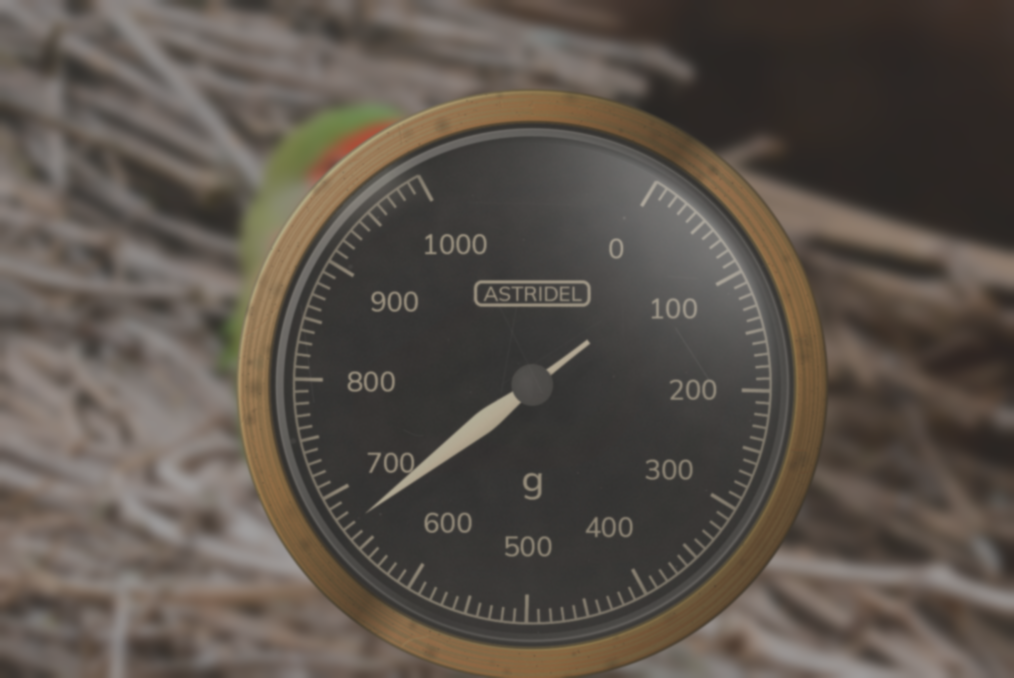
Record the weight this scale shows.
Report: 670 g
